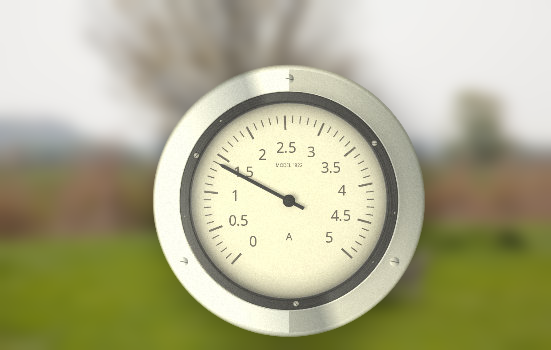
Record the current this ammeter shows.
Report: 1.4 A
